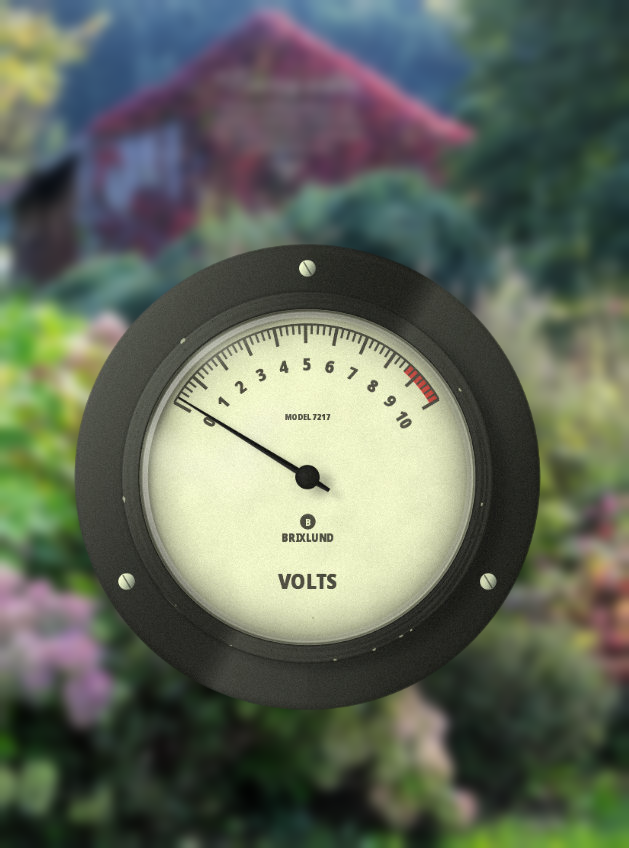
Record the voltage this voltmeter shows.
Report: 0.2 V
